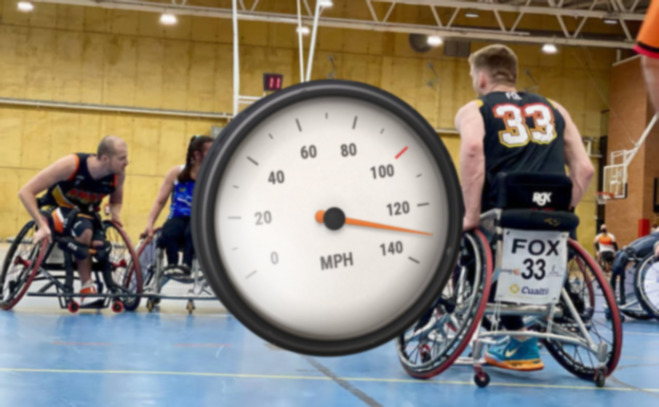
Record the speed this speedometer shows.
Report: 130 mph
